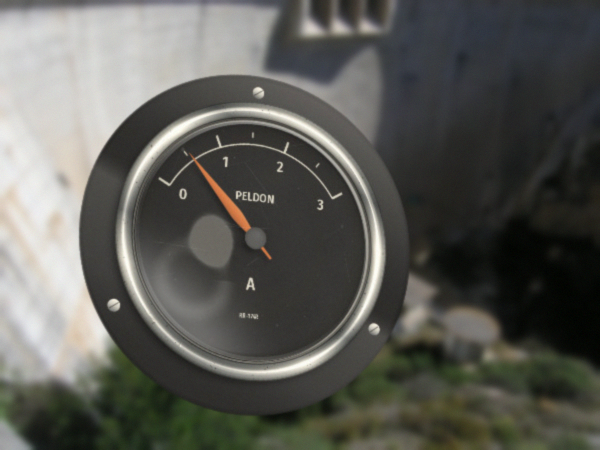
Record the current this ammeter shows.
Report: 0.5 A
